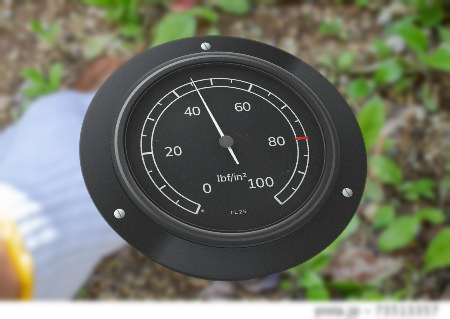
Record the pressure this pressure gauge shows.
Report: 45 psi
